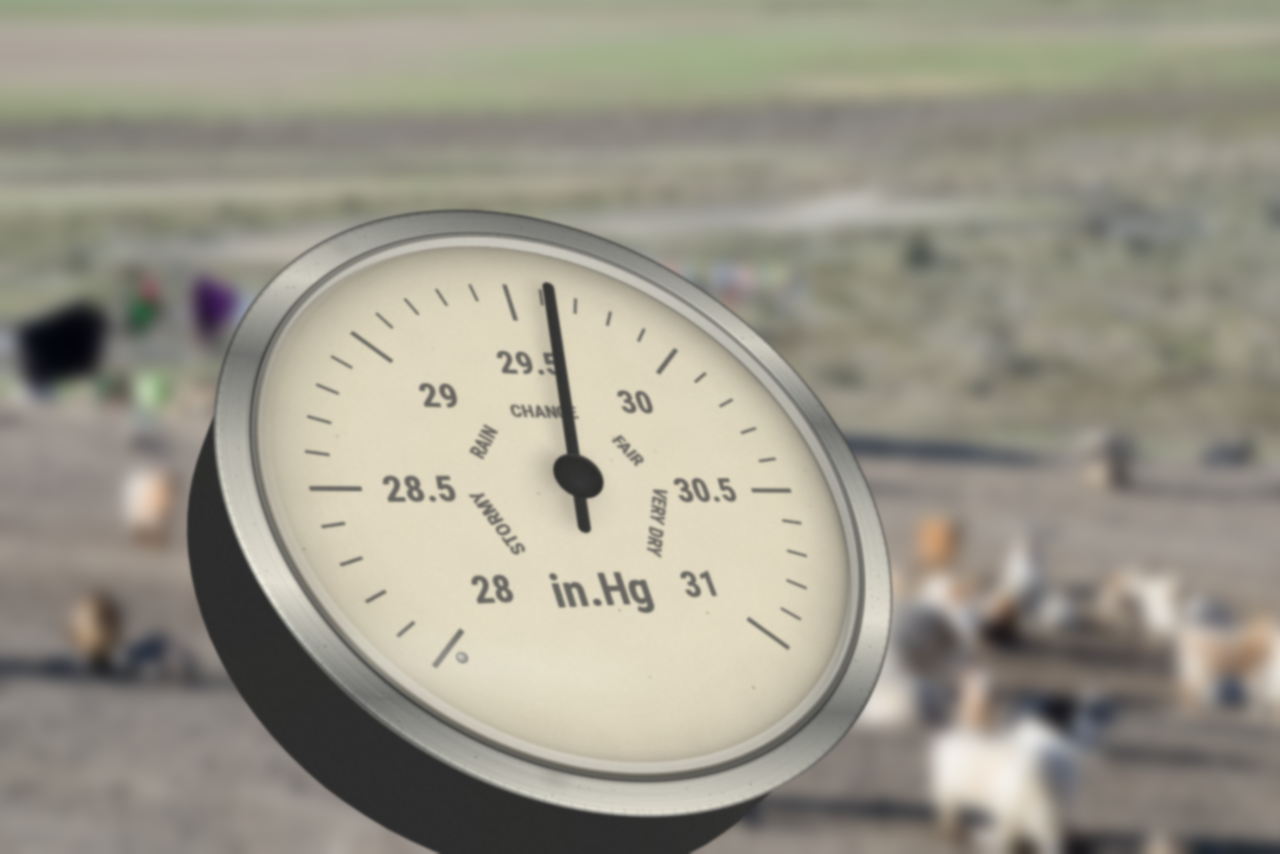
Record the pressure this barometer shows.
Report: 29.6 inHg
